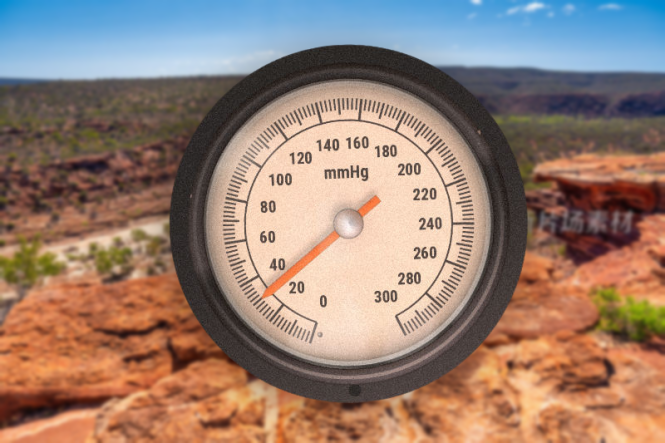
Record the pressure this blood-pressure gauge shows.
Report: 30 mmHg
